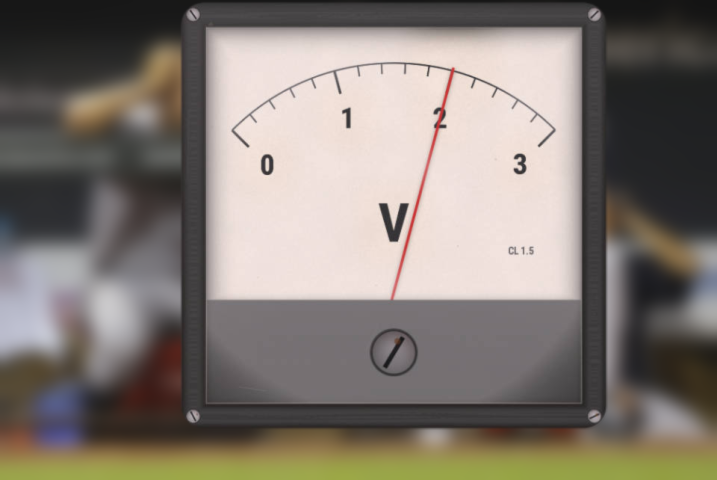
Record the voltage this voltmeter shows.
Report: 2 V
